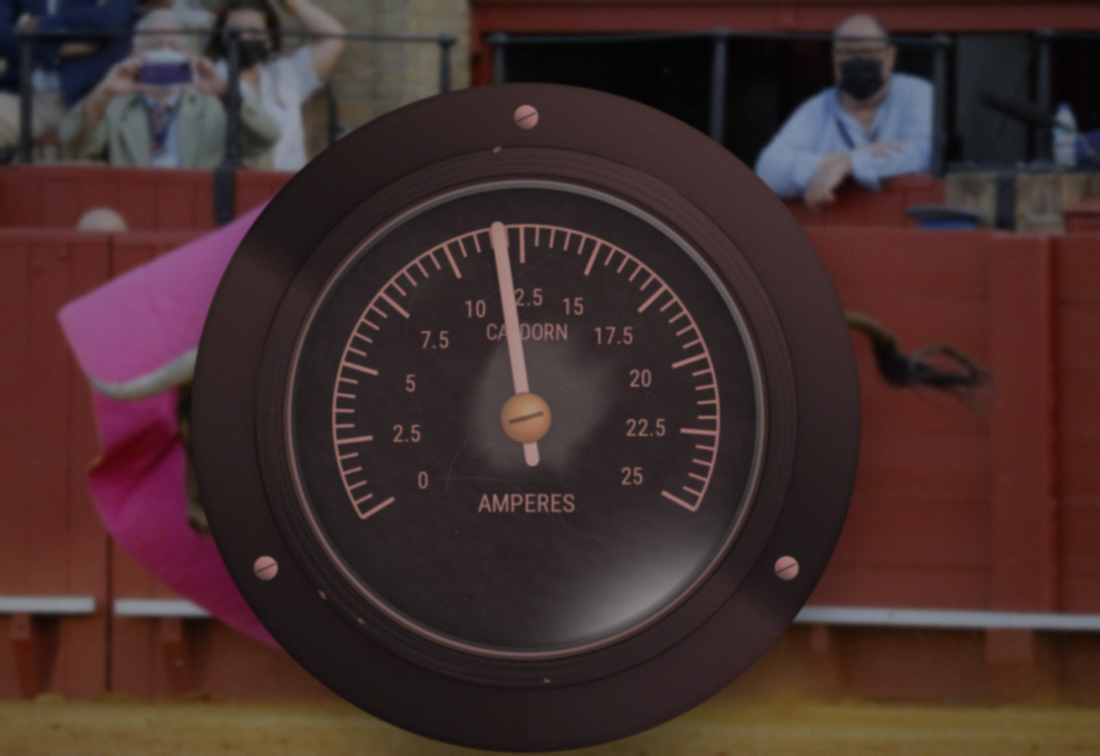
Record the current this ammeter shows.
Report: 11.75 A
